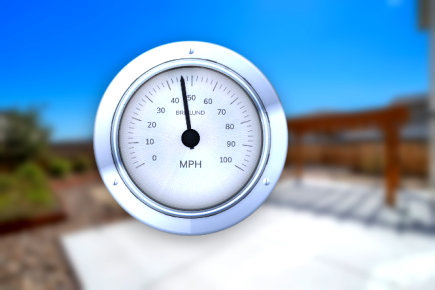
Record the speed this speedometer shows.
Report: 46 mph
